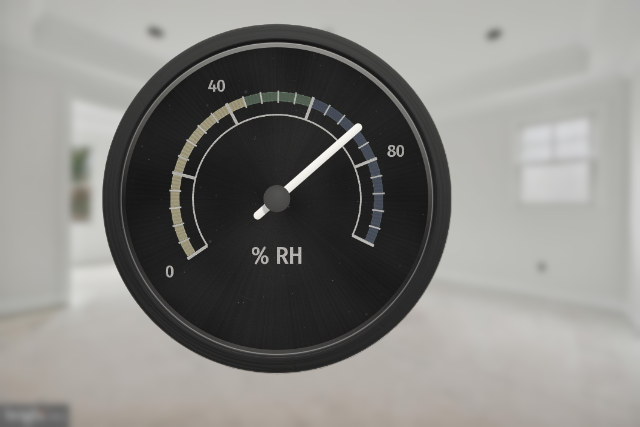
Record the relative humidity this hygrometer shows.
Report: 72 %
